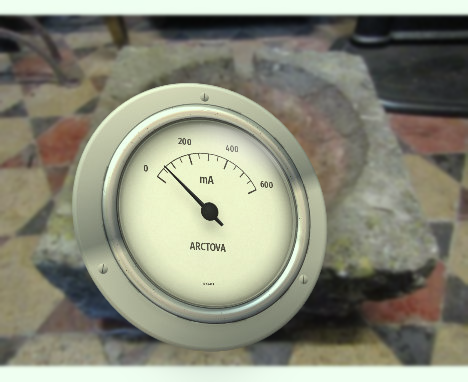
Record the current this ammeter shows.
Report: 50 mA
